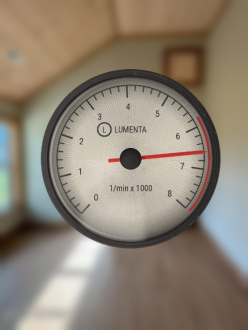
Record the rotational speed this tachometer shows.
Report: 6600 rpm
